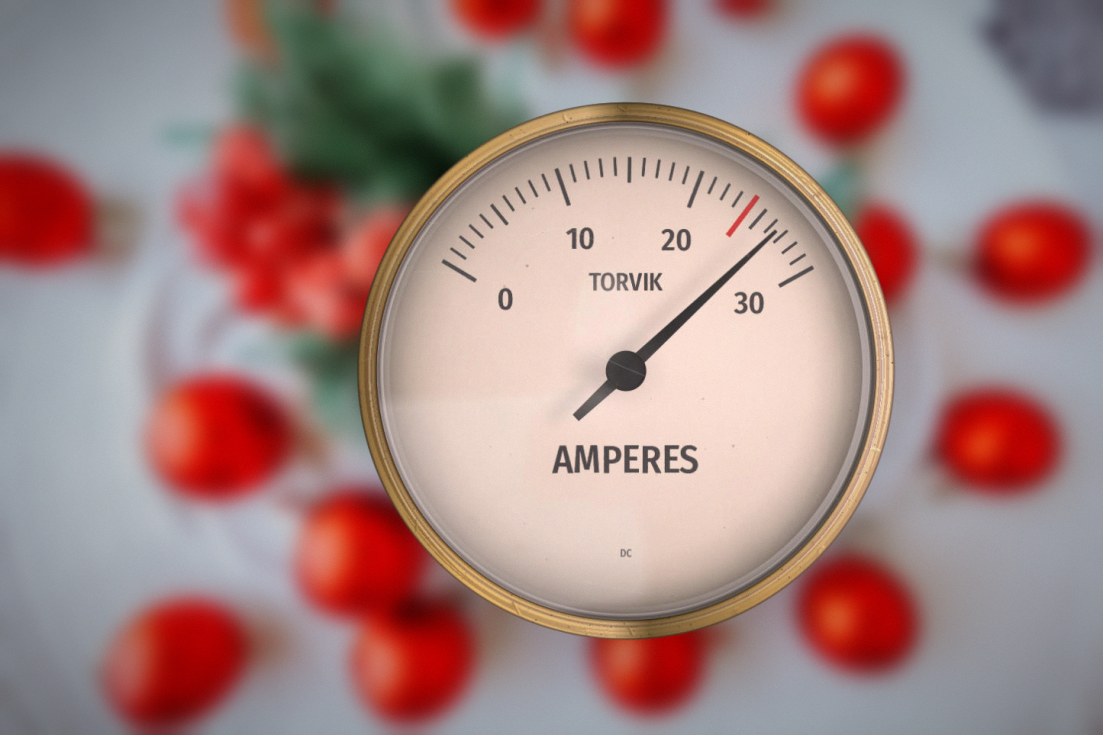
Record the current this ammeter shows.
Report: 26.5 A
